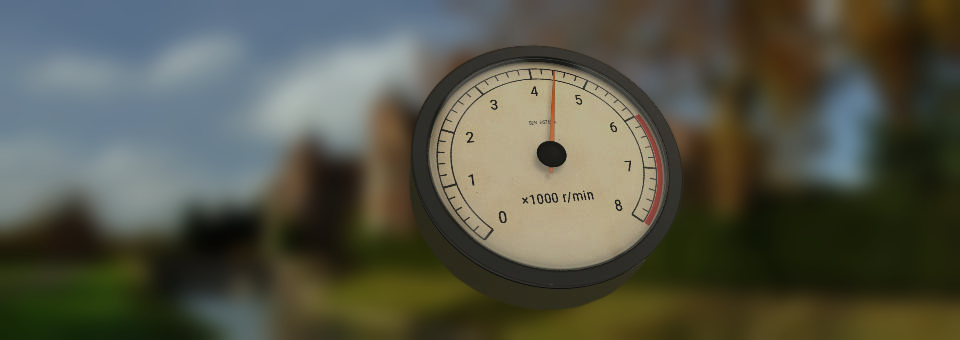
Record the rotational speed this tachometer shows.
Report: 4400 rpm
